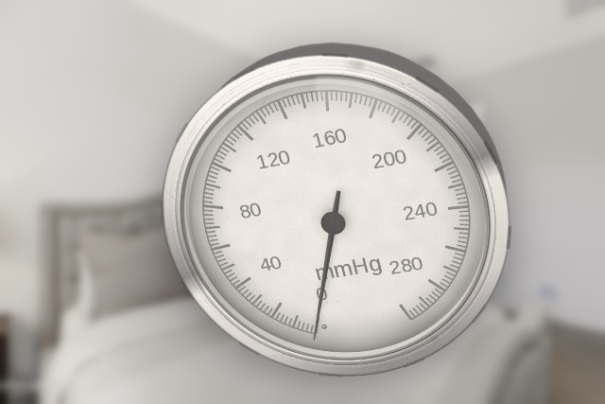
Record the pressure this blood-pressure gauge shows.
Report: 0 mmHg
